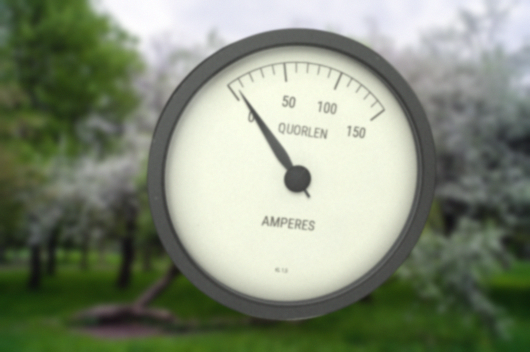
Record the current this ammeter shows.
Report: 5 A
